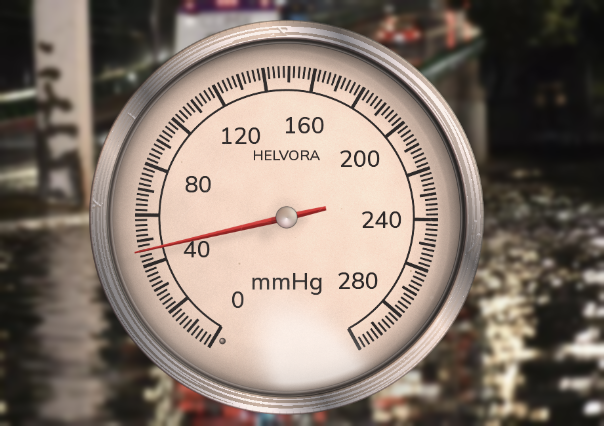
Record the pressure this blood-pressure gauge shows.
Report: 46 mmHg
